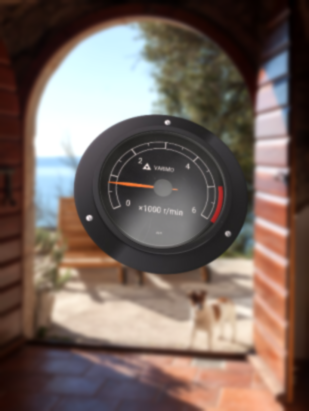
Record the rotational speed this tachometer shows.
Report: 750 rpm
